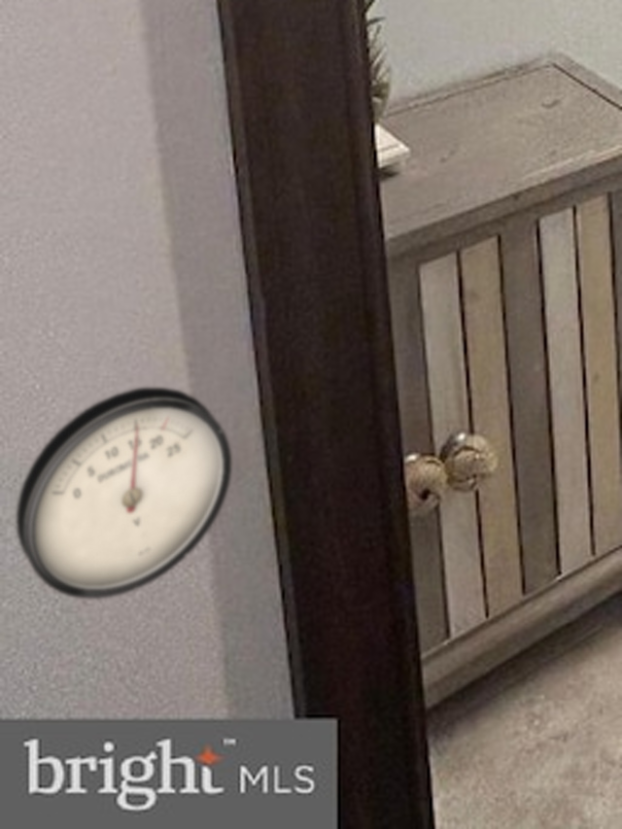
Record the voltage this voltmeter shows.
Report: 15 V
